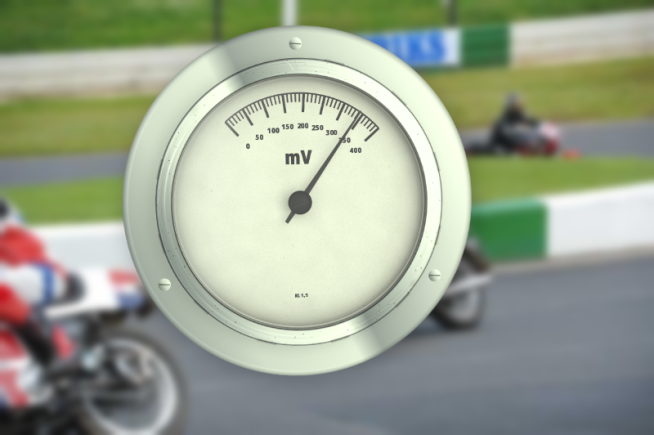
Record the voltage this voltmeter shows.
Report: 340 mV
